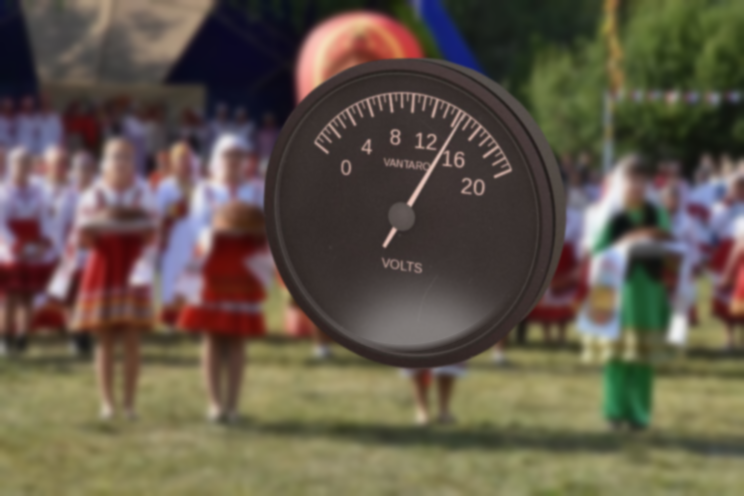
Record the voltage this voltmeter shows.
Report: 14.5 V
